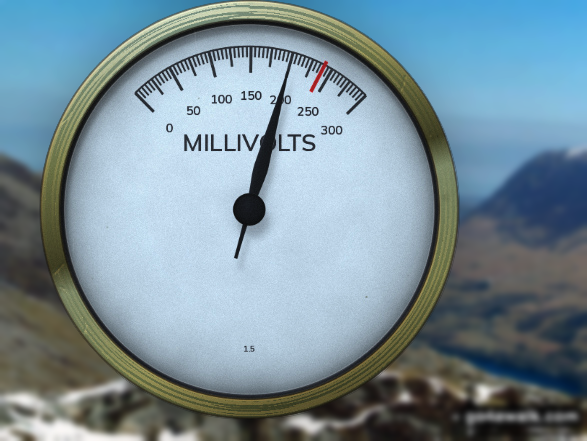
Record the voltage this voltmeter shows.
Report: 200 mV
